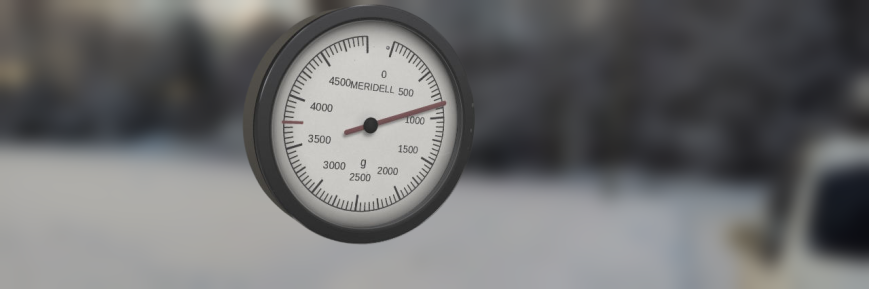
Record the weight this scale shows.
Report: 850 g
